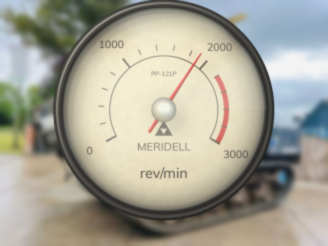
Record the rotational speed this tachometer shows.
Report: 1900 rpm
